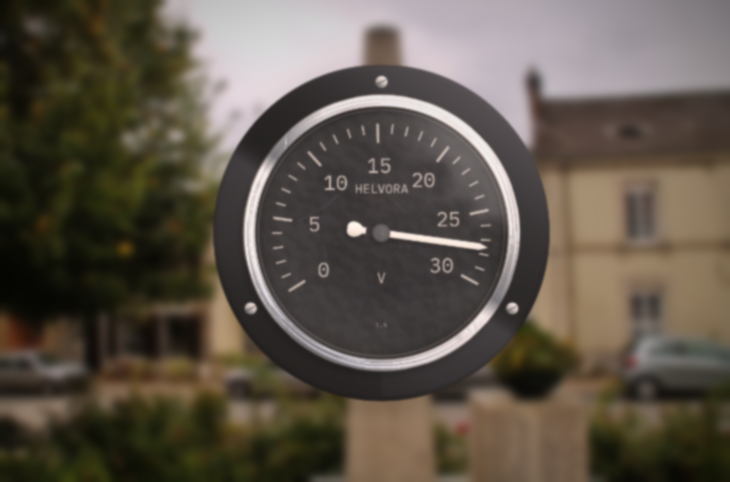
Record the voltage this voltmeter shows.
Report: 27.5 V
